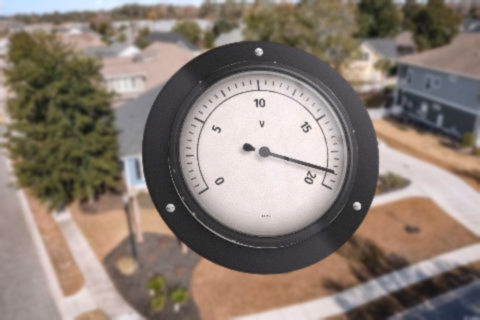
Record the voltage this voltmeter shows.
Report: 19 V
